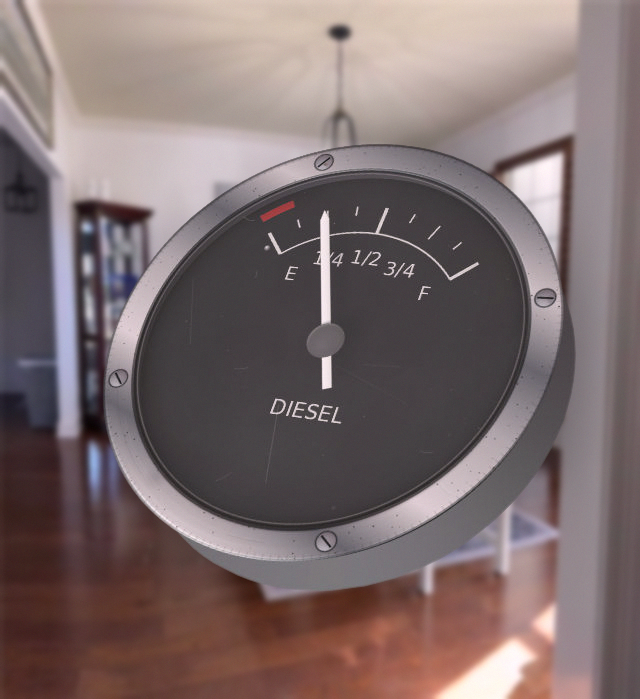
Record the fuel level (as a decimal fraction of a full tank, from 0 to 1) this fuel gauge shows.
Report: 0.25
